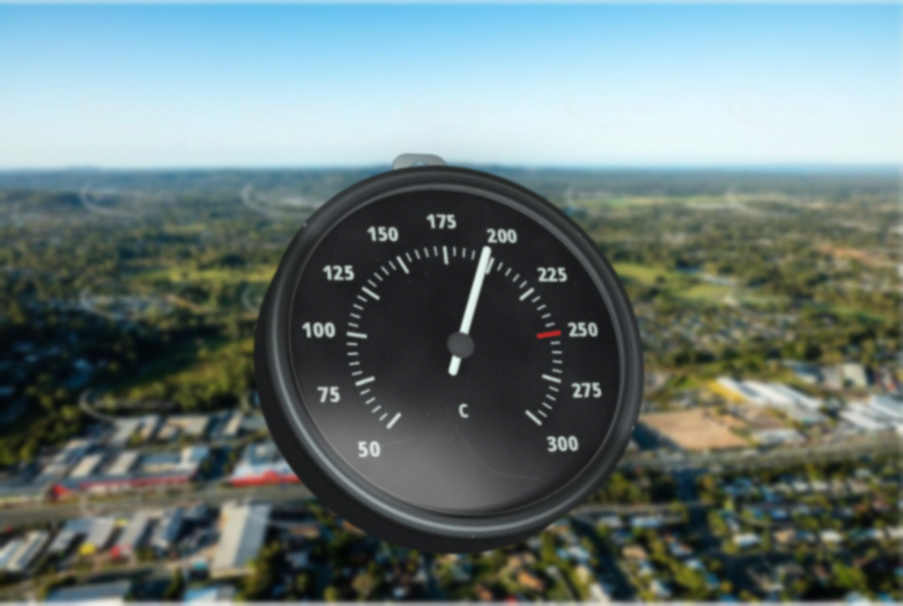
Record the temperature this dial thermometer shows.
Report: 195 °C
